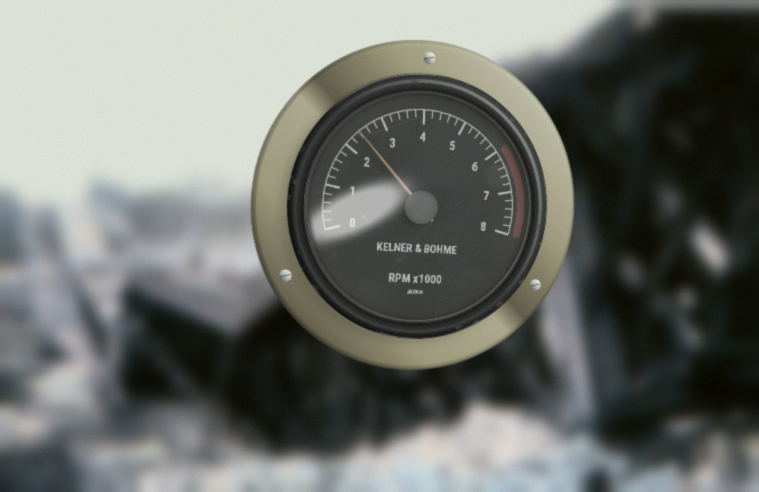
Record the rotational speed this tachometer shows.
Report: 2400 rpm
